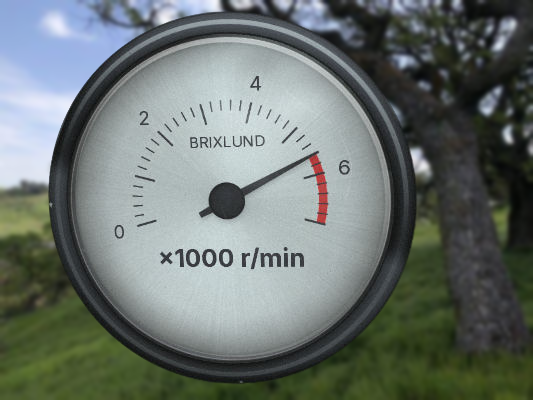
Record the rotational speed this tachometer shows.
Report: 5600 rpm
